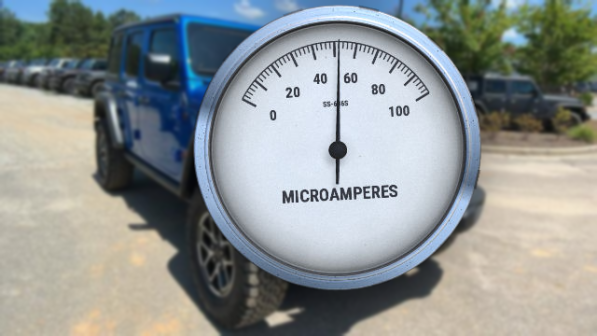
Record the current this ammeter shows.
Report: 52 µA
